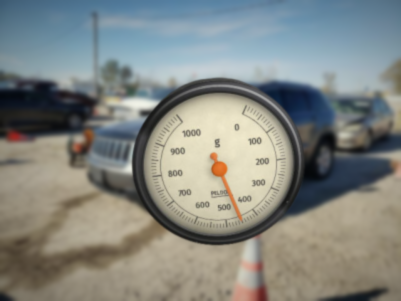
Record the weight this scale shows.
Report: 450 g
